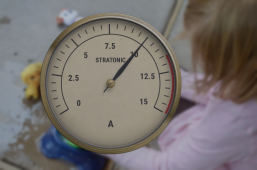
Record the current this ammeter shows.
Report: 10 A
